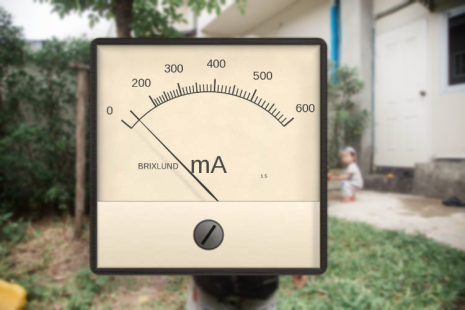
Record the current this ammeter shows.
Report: 100 mA
